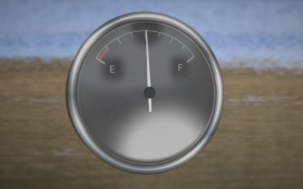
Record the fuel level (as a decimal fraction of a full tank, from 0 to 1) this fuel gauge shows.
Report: 0.5
